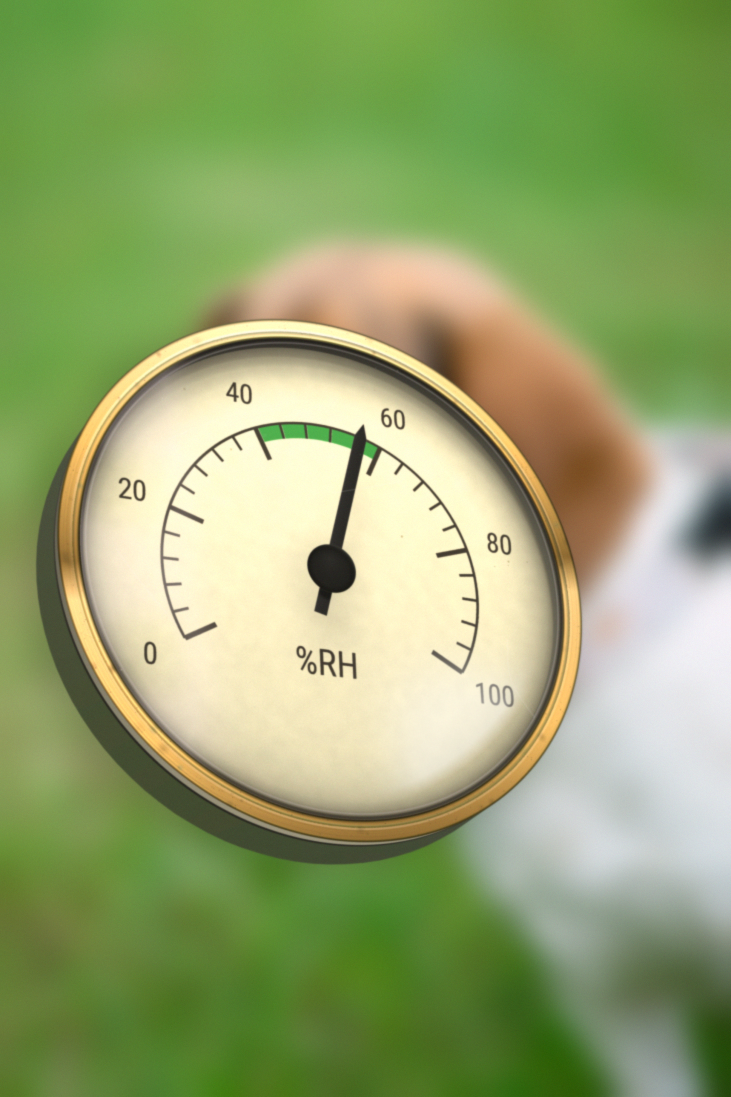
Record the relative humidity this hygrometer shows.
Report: 56 %
